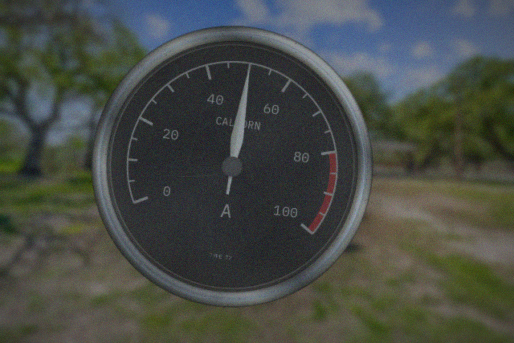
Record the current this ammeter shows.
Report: 50 A
